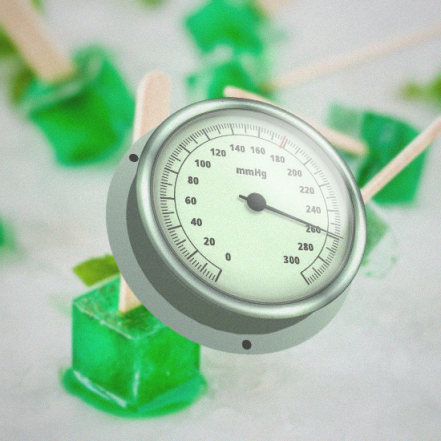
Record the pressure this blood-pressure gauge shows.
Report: 260 mmHg
